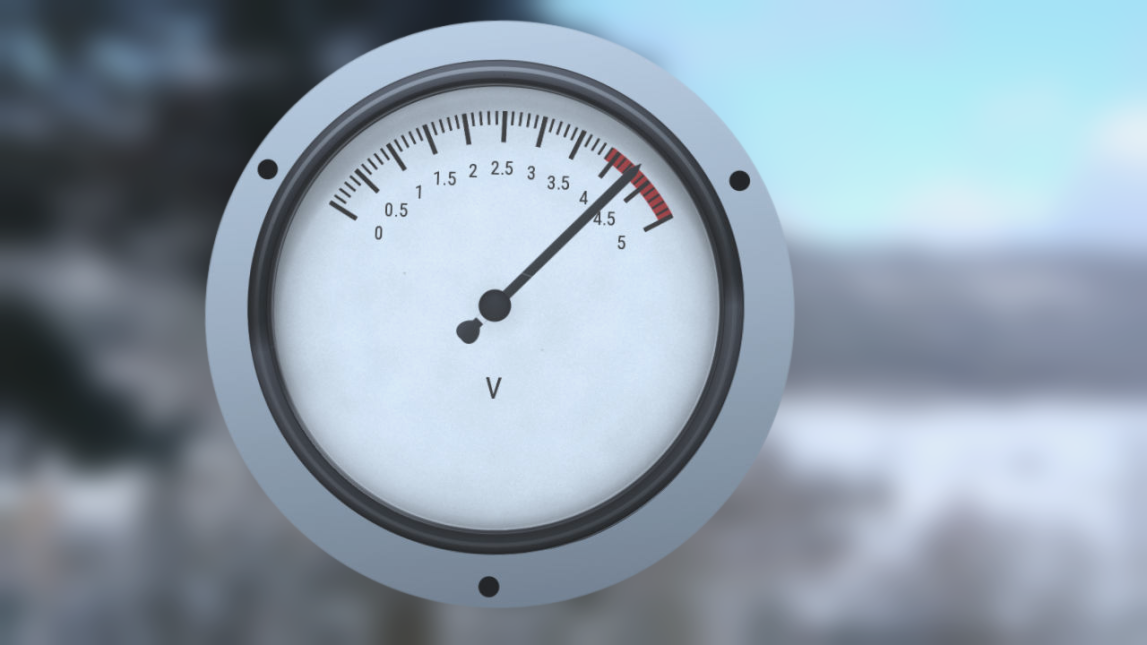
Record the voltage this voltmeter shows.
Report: 4.3 V
